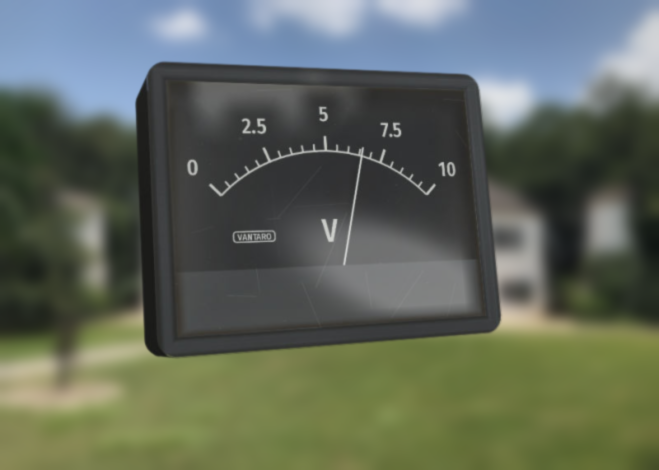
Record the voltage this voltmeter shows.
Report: 6.5 V
